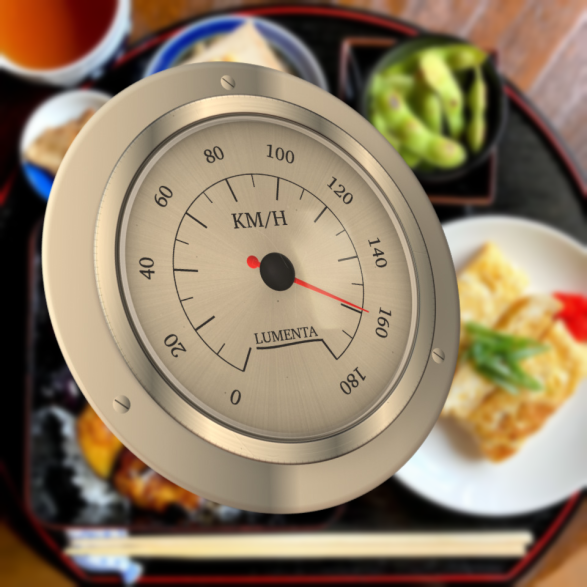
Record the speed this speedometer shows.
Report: 160 km/h
